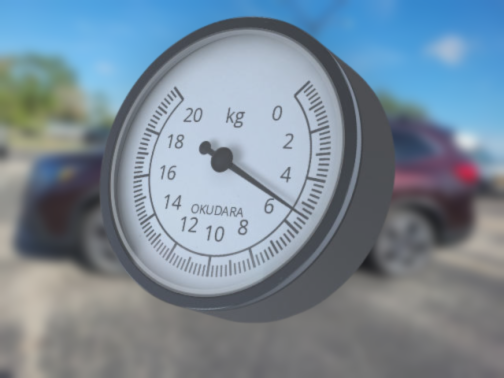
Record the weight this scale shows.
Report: 5.4 kg
